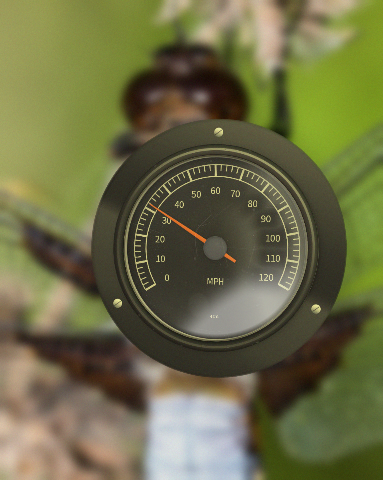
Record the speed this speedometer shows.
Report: 32 mph
